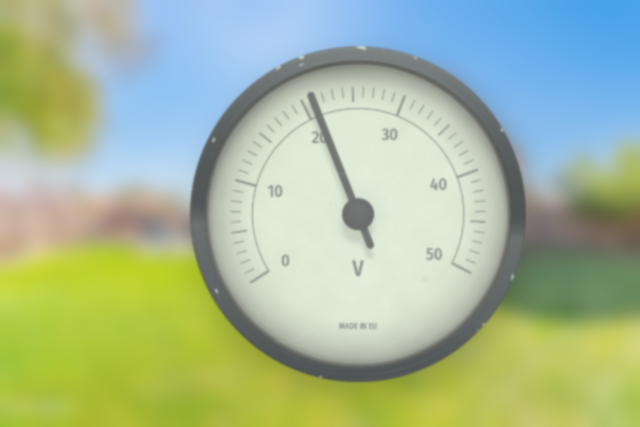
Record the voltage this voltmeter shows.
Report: 21 V
